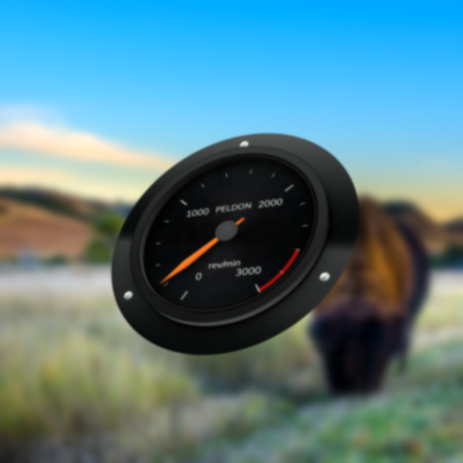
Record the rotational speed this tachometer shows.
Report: 200 rpm
